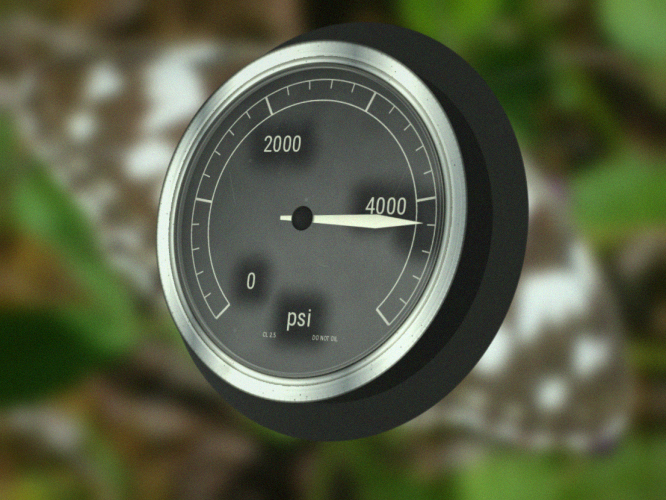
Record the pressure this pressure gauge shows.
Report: 4200 psi
